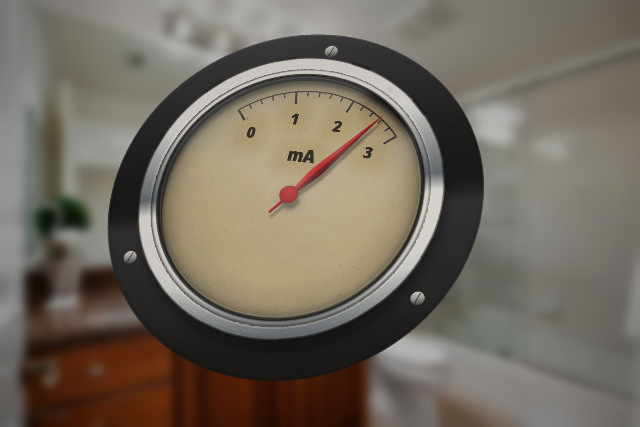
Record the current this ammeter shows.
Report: 2.6 mA
